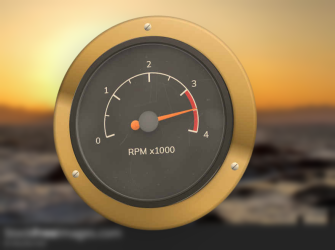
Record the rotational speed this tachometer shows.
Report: 3500 rpm
